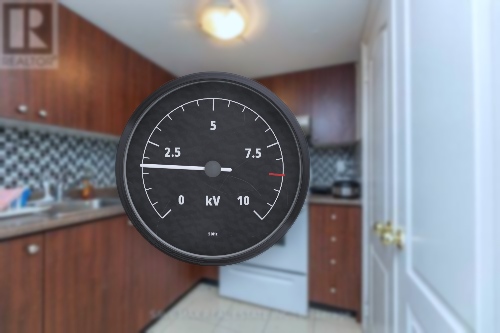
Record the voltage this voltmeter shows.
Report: 1.75 kV
